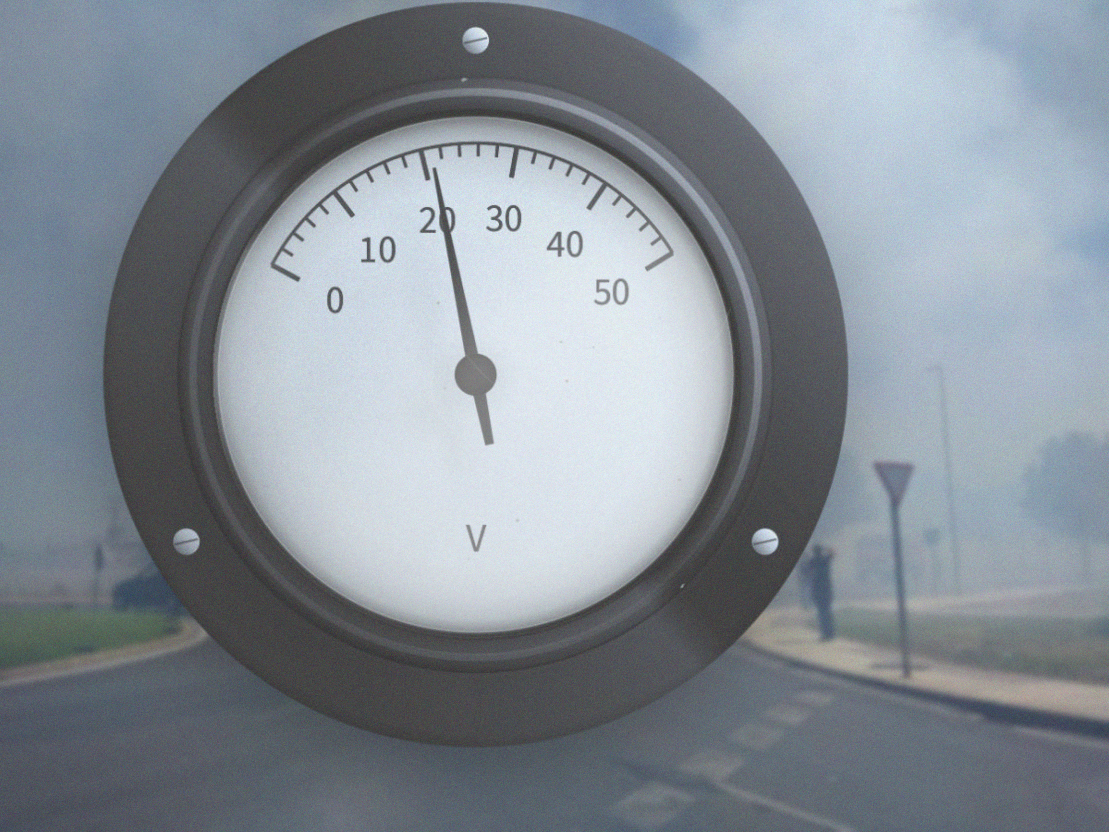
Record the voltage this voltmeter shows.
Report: 21 V
